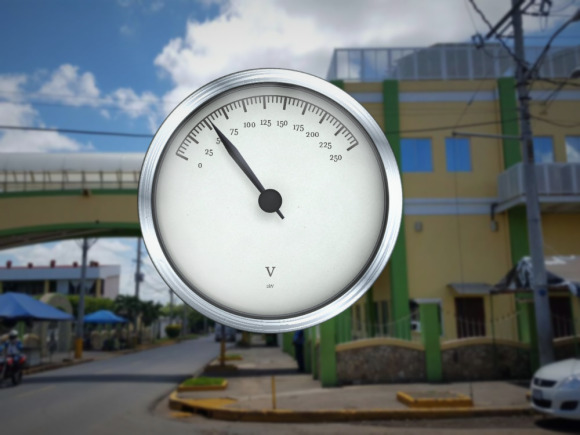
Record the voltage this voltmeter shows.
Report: 55 V
